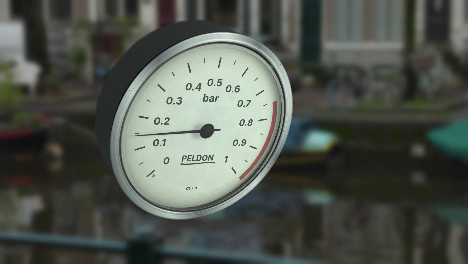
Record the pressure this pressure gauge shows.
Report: 0.15 bar
